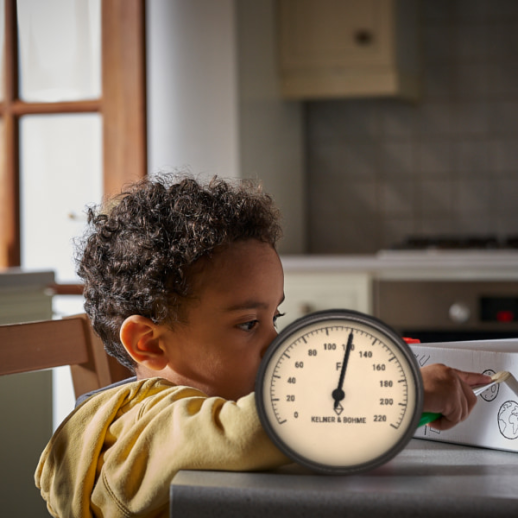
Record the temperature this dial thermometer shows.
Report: 120 °F
